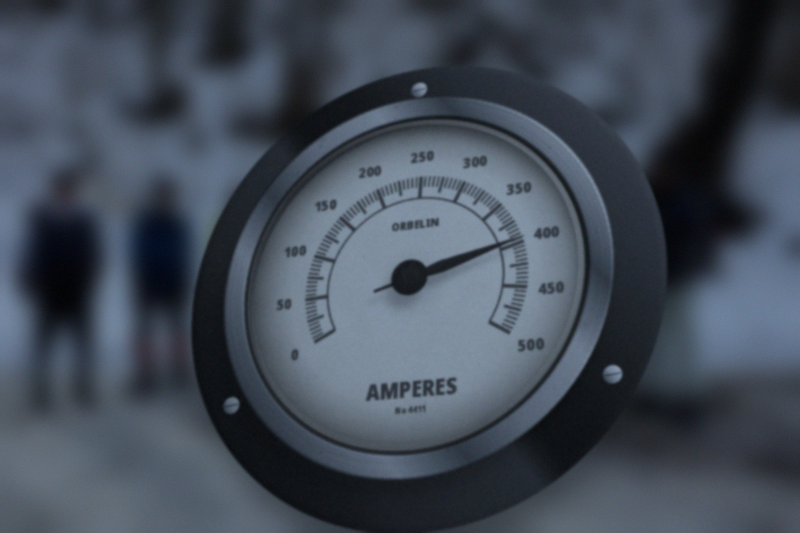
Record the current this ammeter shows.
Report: 400 A
